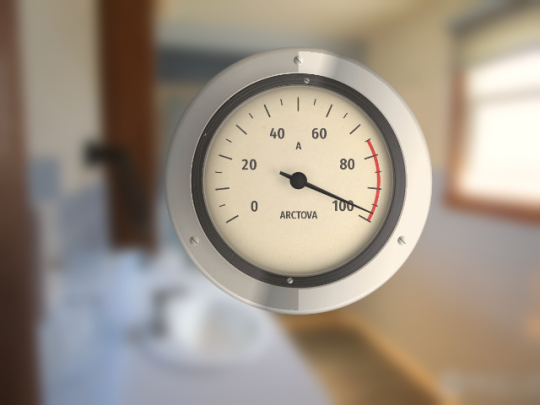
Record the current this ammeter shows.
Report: 97.5 A
